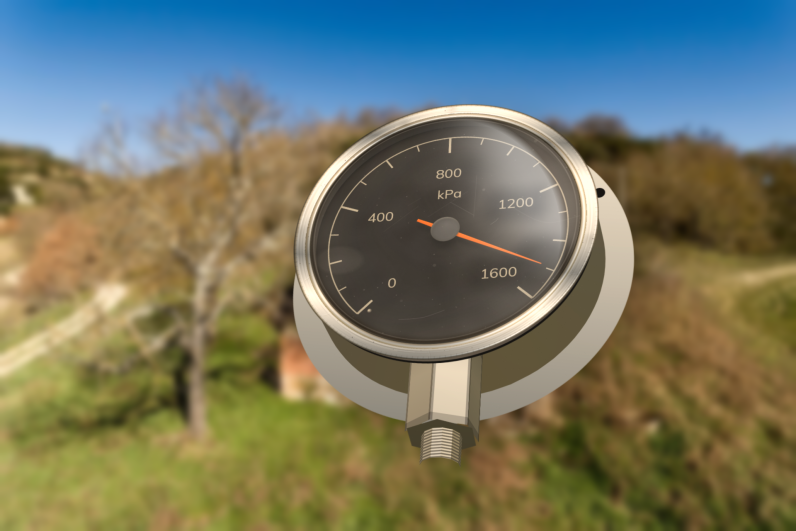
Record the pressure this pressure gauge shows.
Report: 1500 kPa
